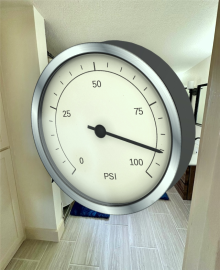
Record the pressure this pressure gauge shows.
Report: 90 psi
